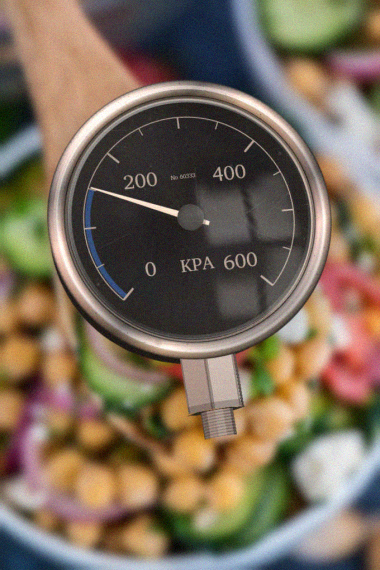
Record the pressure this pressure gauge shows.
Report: 150 kPa
